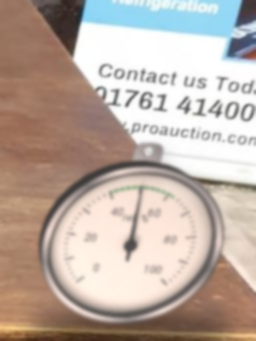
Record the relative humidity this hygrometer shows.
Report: 50 %
